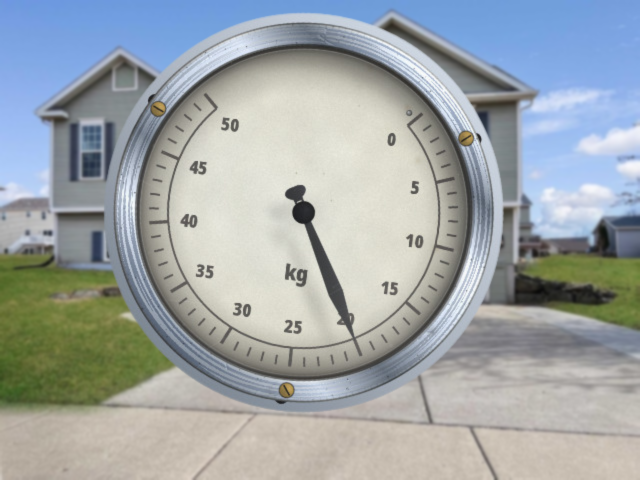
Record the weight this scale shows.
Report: 20 kg
